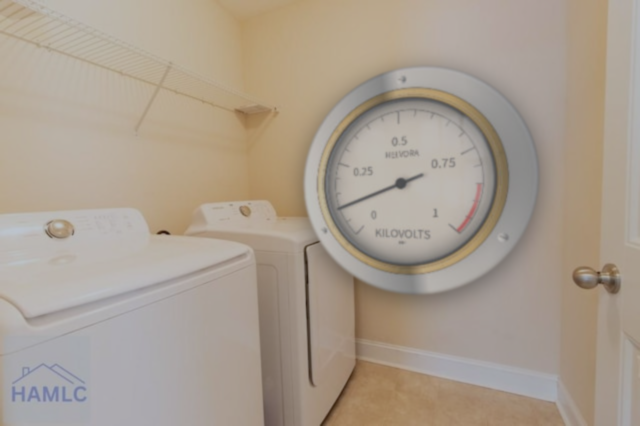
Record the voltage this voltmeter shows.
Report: 0.1 kV
